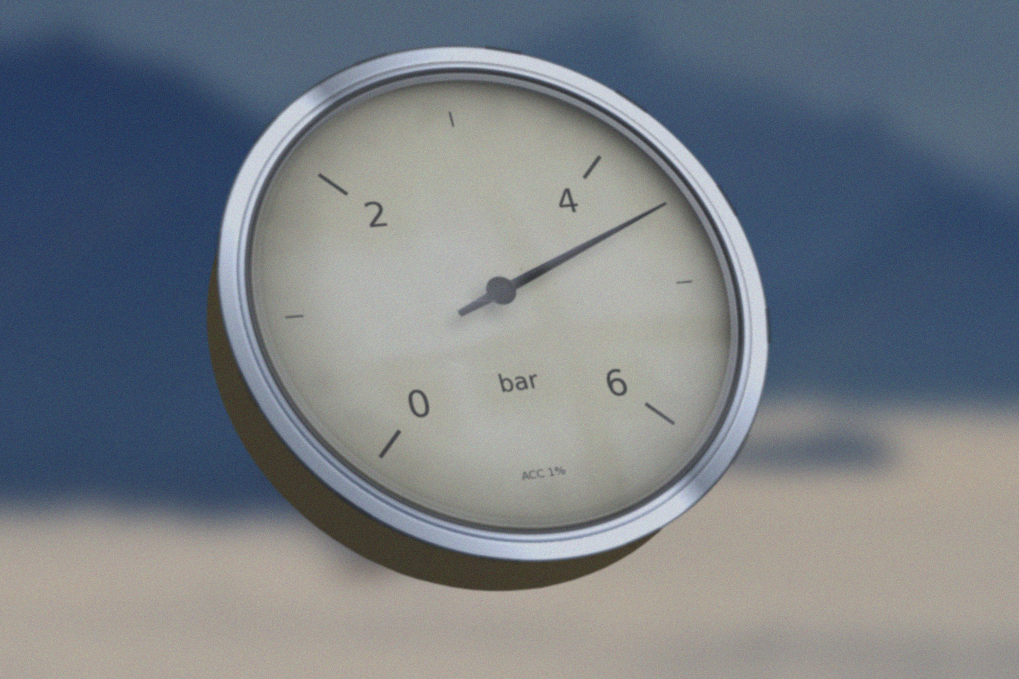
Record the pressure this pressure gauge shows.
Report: 4.5 bar
